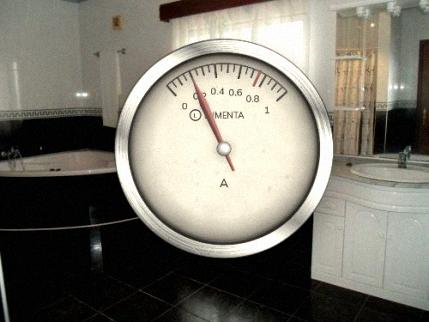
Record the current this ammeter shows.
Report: 0.2 A
